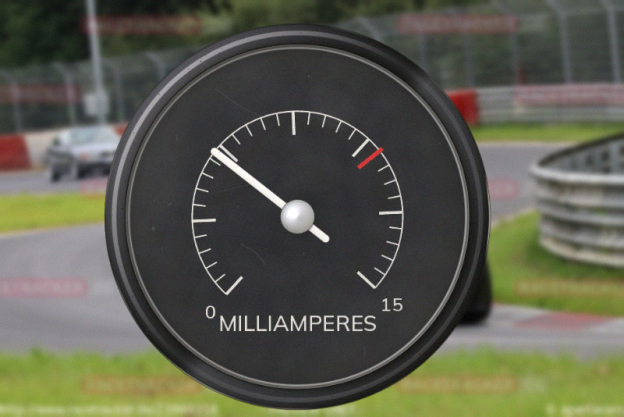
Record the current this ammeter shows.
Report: 4.75 mA
